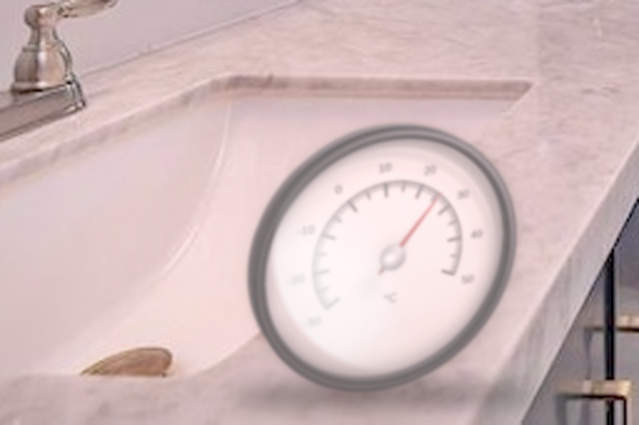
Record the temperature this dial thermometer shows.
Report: 25 °C
